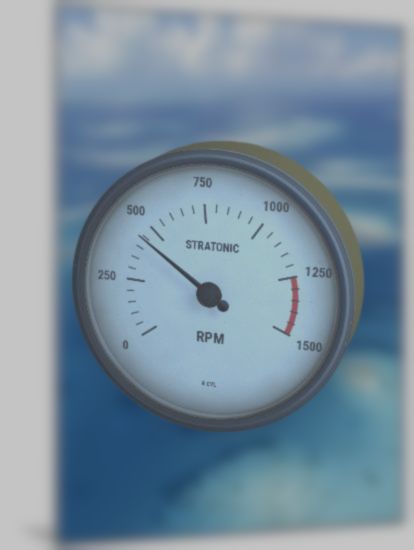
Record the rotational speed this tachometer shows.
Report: 450 rpm
